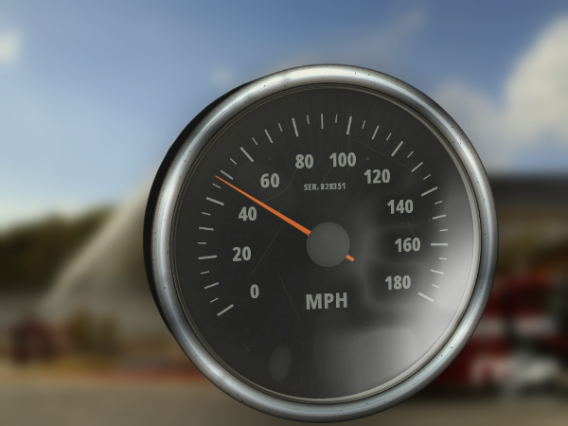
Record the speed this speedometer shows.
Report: 47.5 mph
